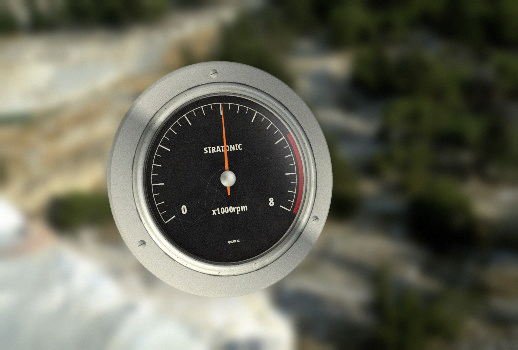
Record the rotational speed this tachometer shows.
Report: 4000 rpm
